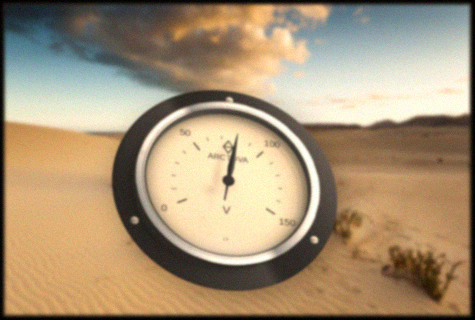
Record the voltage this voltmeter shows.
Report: 80 V
